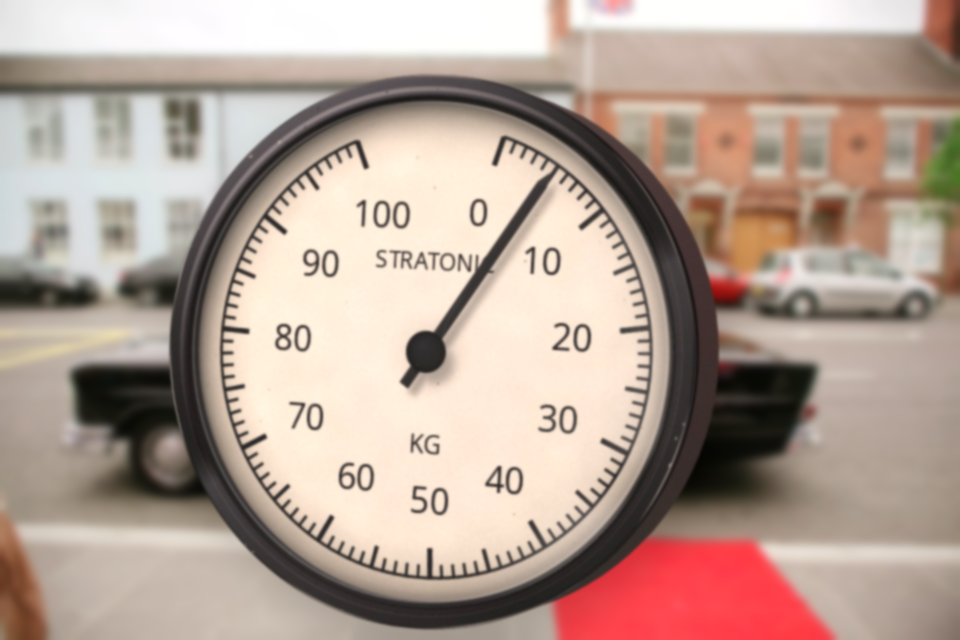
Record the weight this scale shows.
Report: 5 kg
